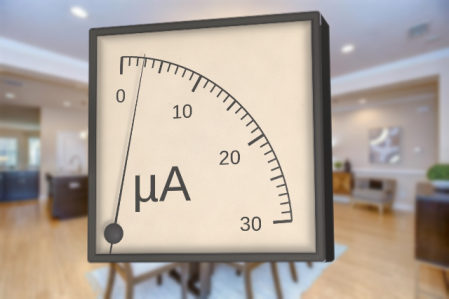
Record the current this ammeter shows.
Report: 3 µA
